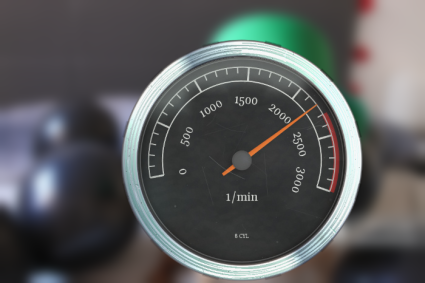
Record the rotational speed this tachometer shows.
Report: 2200 rpm
